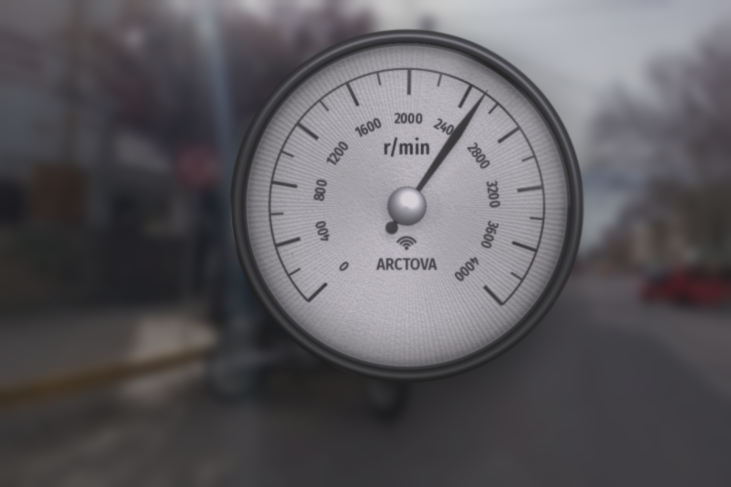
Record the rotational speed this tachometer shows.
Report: 2500 rpm
